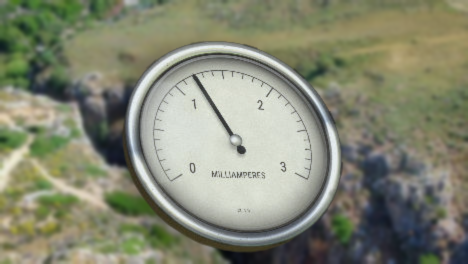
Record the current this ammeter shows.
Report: 1.2 mA
